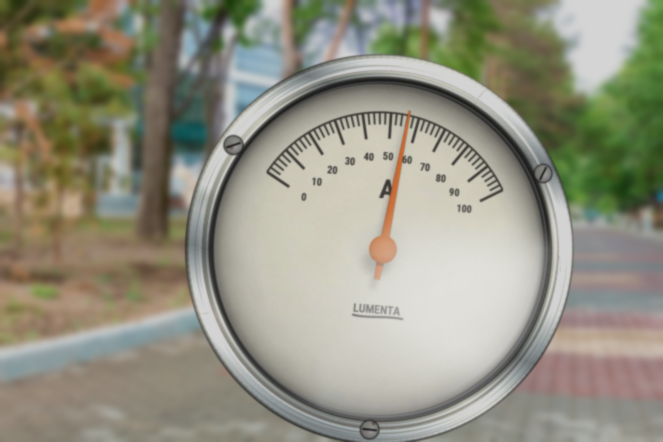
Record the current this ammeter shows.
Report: 56 A
